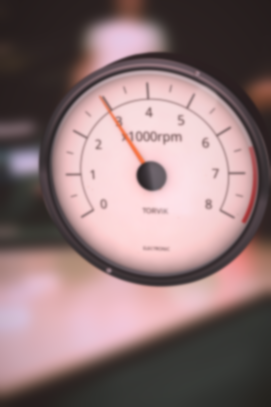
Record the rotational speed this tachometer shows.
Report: 3000 rpm
